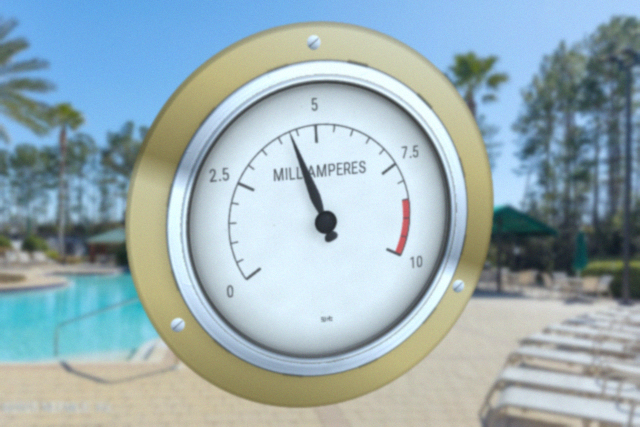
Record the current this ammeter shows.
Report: 4.25 mA
